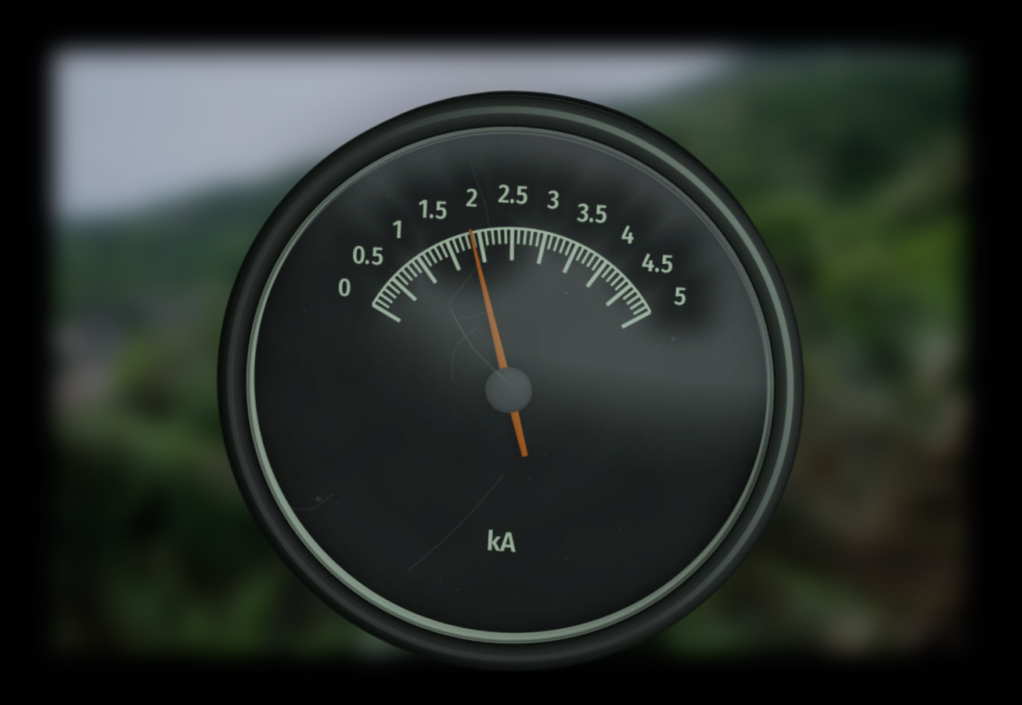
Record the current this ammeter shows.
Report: 1.9 kA
